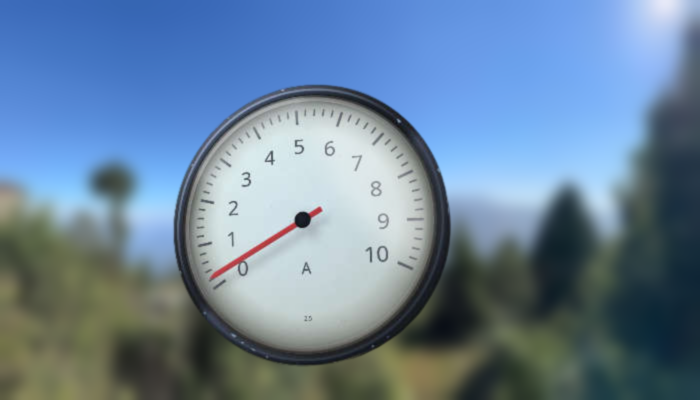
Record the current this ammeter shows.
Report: 0.2 A
